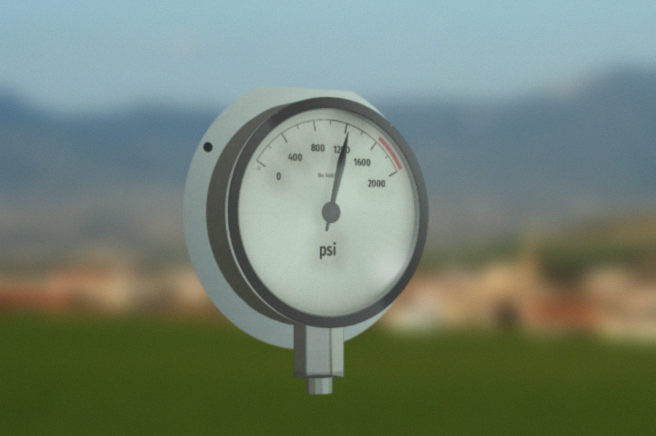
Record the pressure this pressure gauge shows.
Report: 1200 psi
